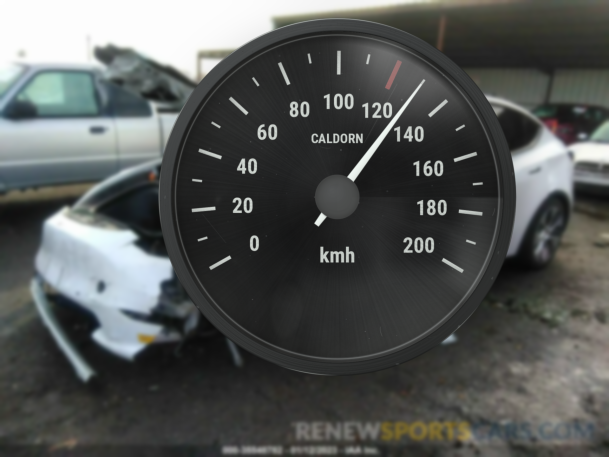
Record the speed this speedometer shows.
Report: 130 km/h
